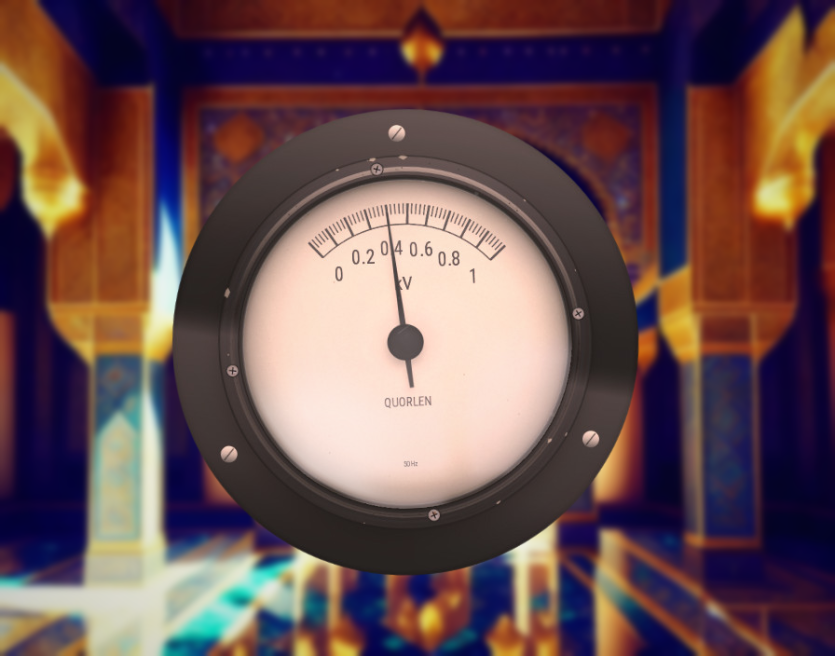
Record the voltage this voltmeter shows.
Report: 0.4 kV
